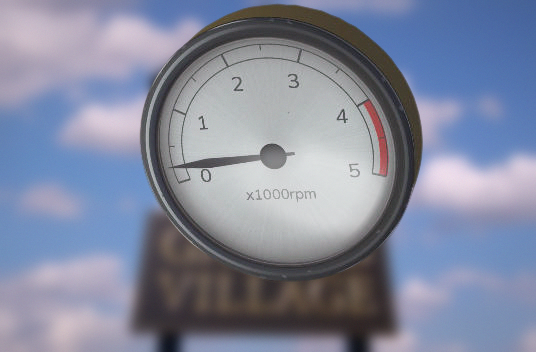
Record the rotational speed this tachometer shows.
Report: 250 rpm
